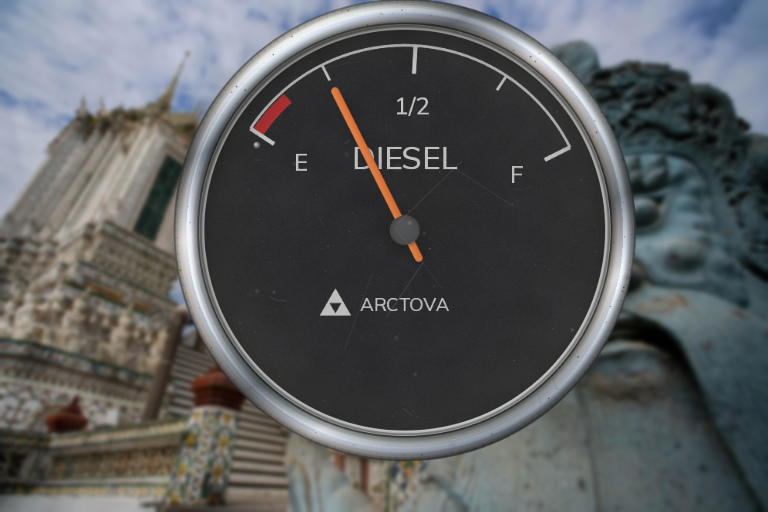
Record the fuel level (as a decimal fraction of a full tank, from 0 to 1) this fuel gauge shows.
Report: 0.25
